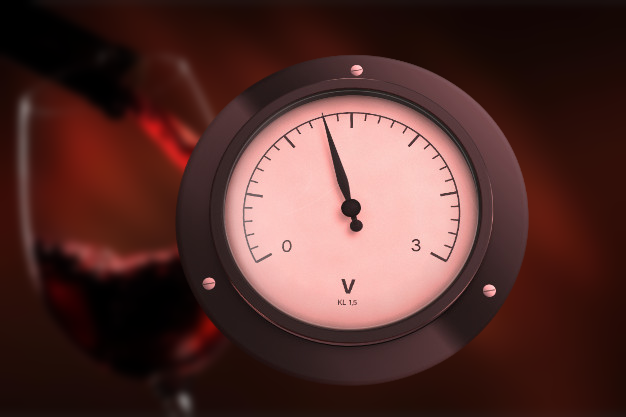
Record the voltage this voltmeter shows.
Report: 1.3 V
